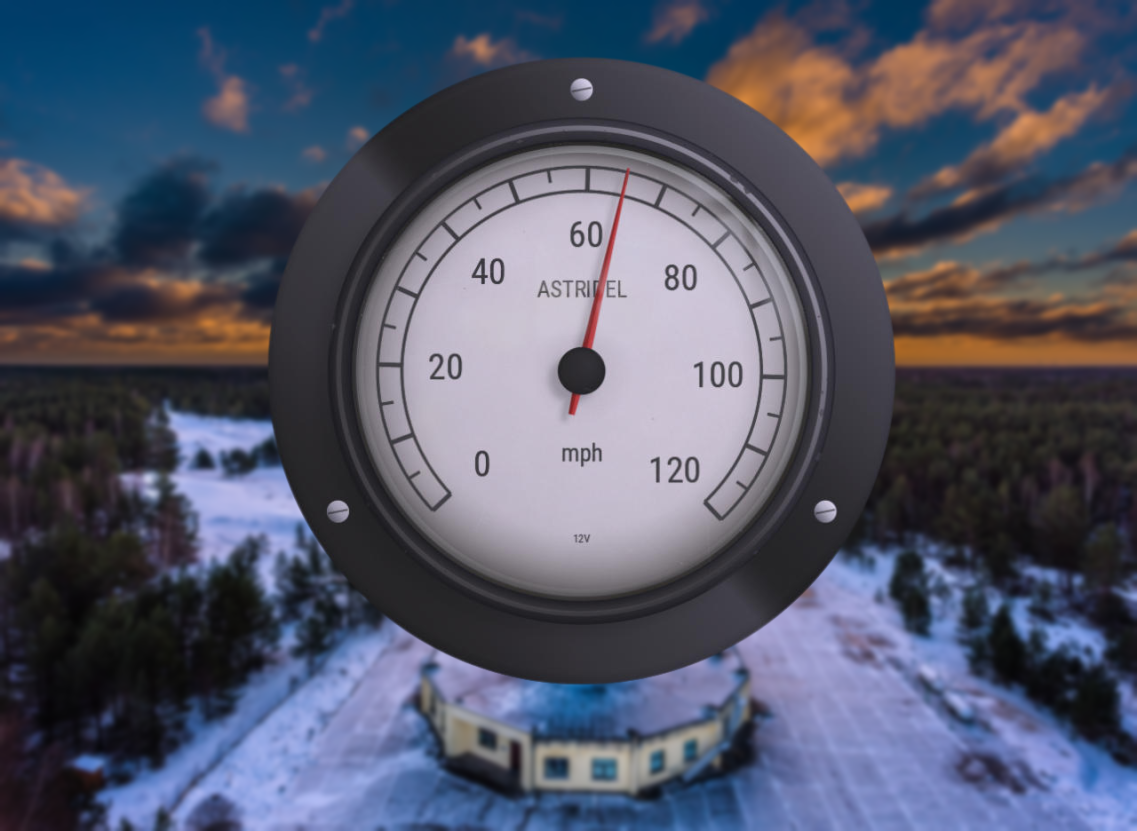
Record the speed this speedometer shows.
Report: 65 mph
